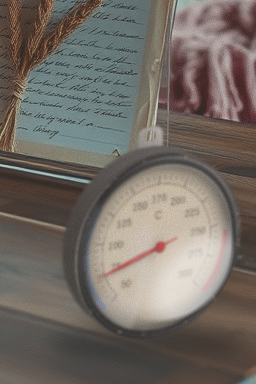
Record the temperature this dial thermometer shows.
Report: 75 °C
